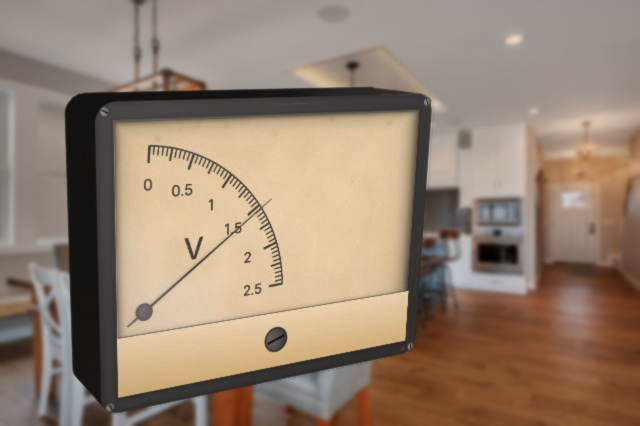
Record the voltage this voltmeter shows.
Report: 1.5 V
